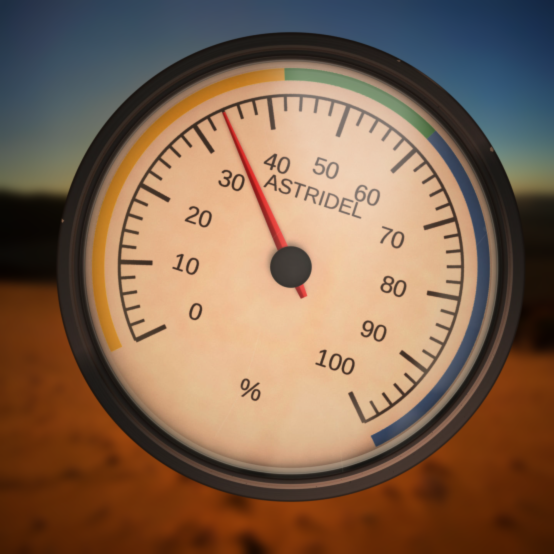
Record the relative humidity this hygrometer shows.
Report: 34 %
